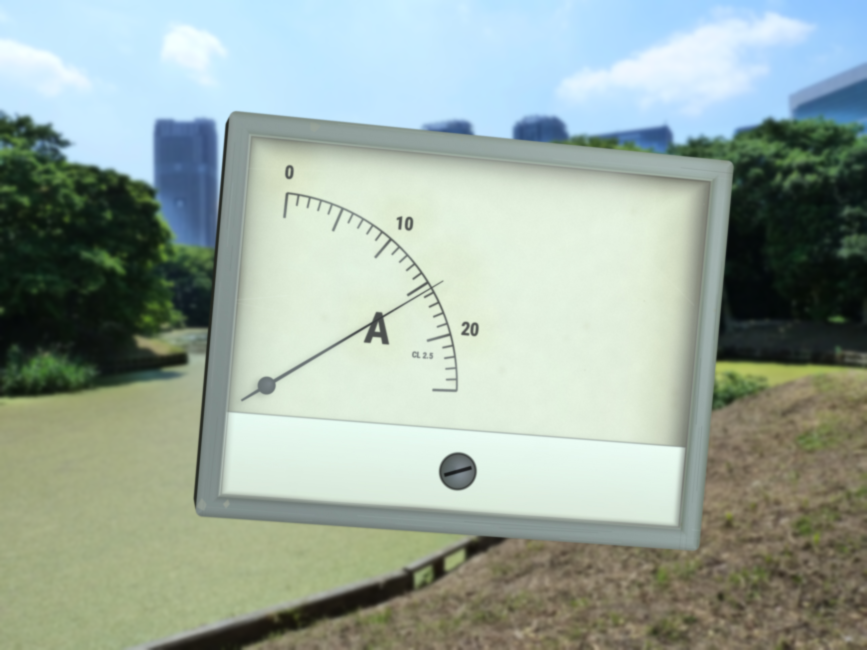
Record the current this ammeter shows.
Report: 15.5 A
